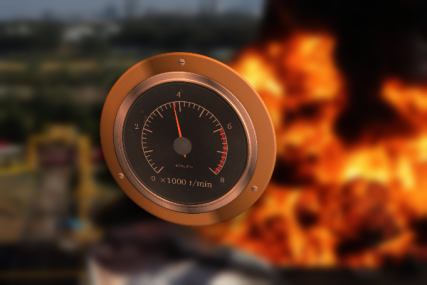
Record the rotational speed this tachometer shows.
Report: 3800 rpm
